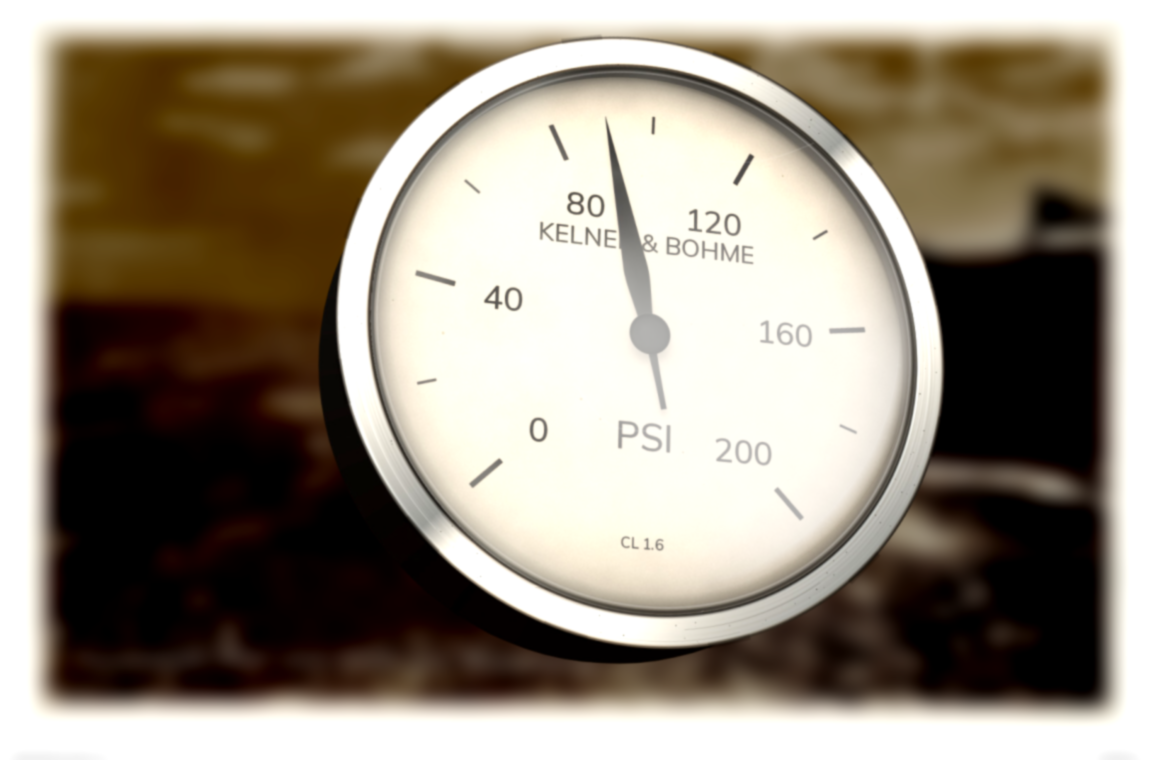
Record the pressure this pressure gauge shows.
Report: 90 psi
